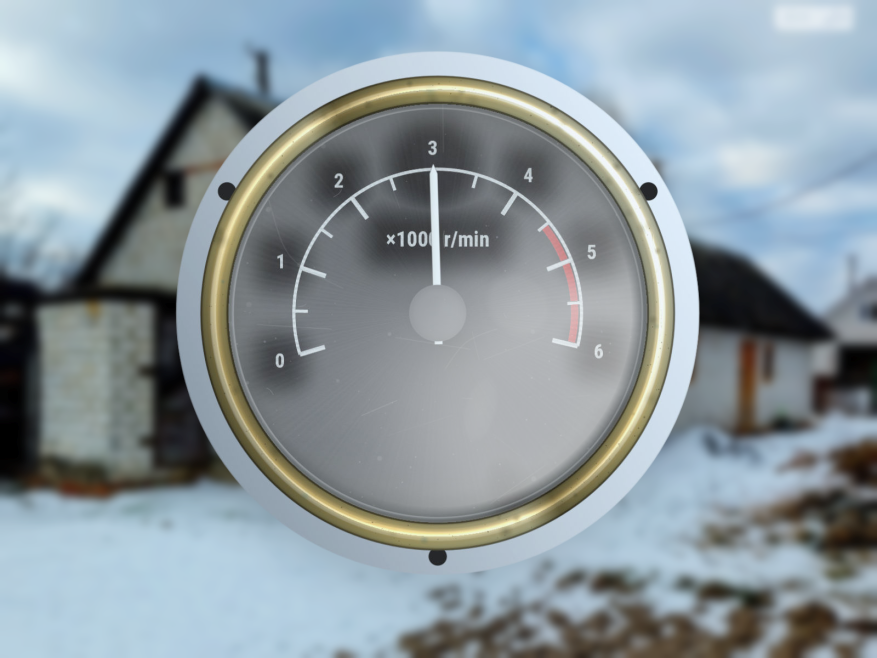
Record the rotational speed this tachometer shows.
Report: 3000 rpm
